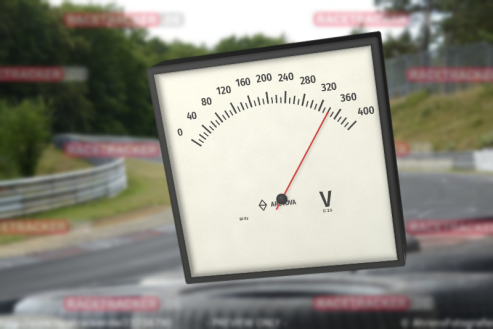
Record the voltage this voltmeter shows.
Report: 340 V
